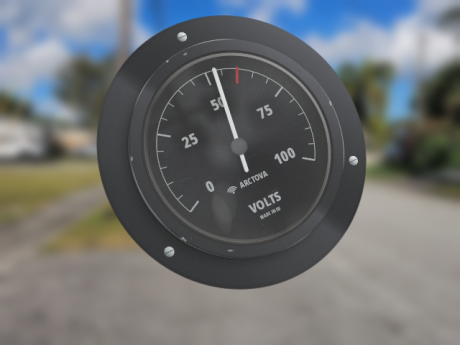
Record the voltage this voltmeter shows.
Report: 52.5 V
